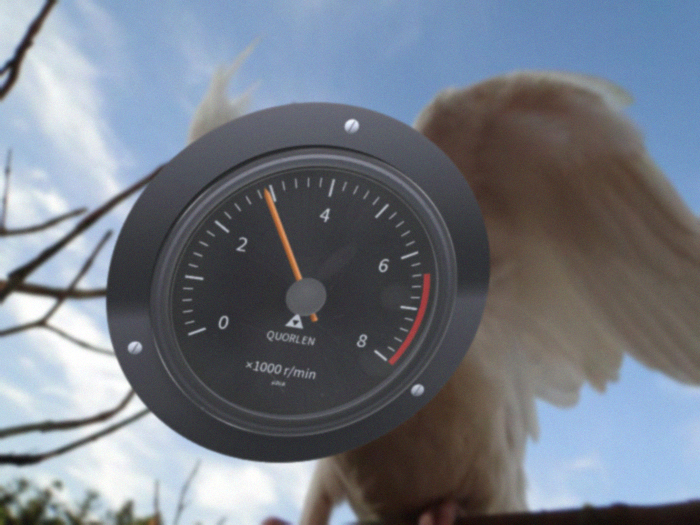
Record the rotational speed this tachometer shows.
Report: 2900 rpm
